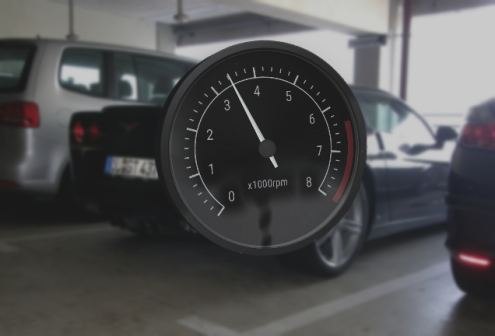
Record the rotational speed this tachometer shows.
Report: 3400 rpm
